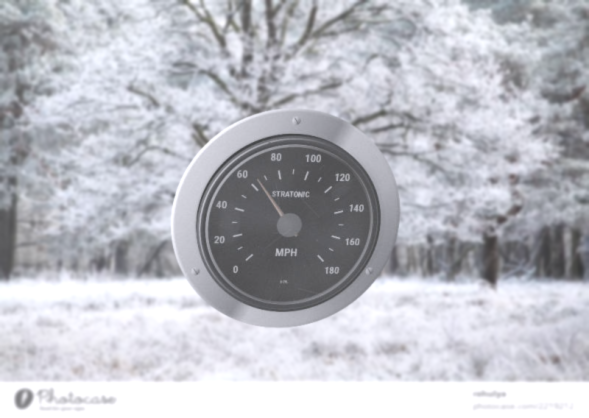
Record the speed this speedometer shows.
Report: 65 mph
